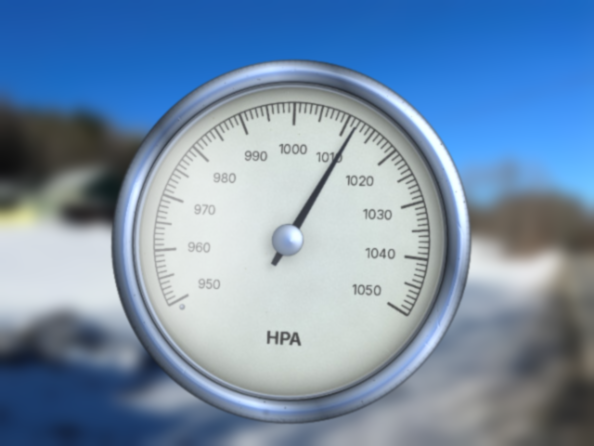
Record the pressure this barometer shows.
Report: 1012 hPa
